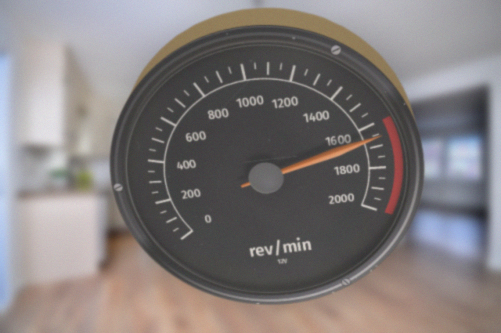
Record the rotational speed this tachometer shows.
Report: 1650 rpm
